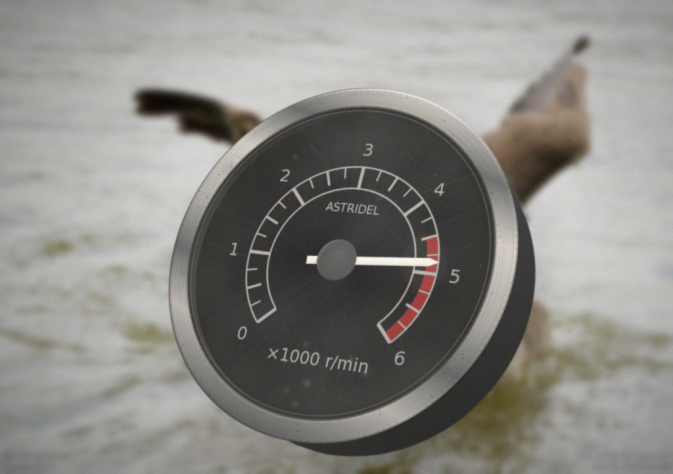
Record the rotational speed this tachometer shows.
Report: 4875 rpm
